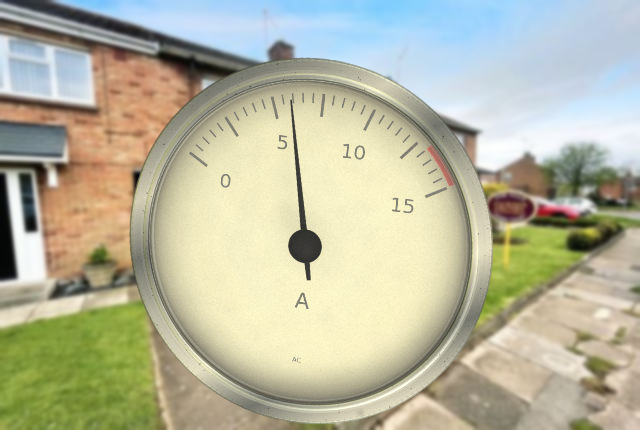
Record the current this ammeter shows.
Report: 6 A
